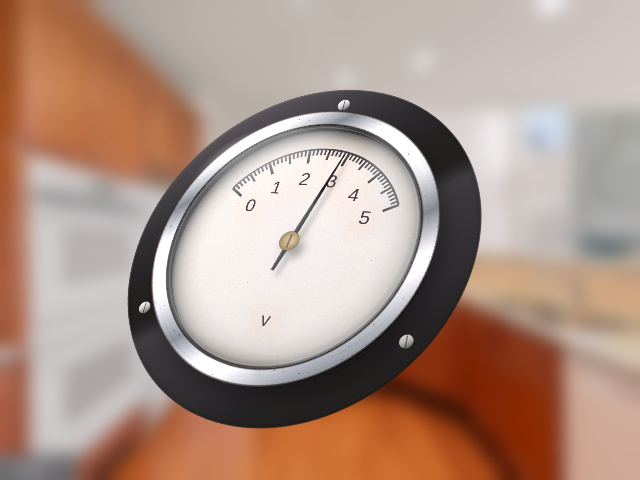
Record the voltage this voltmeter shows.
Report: 3 V
